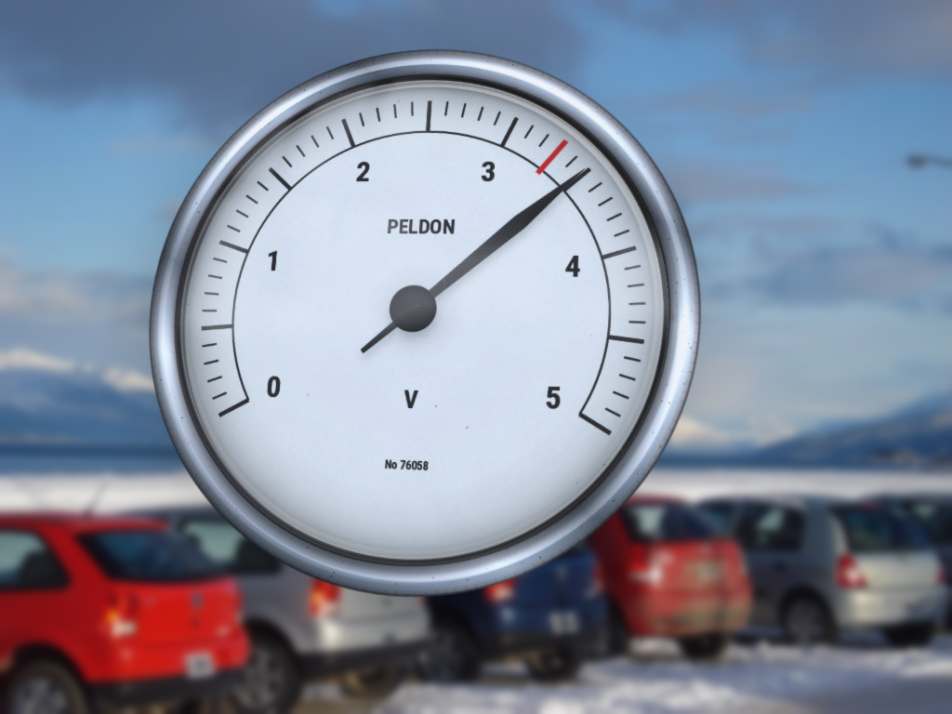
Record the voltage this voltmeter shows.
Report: 3.5 V
